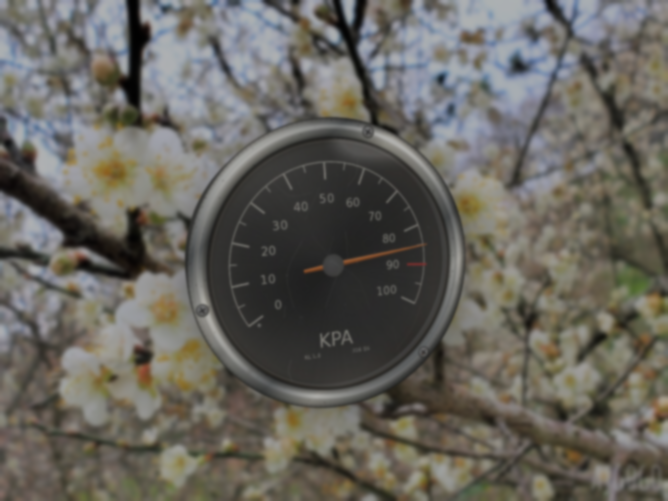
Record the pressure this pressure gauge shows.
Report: 85 kPa
